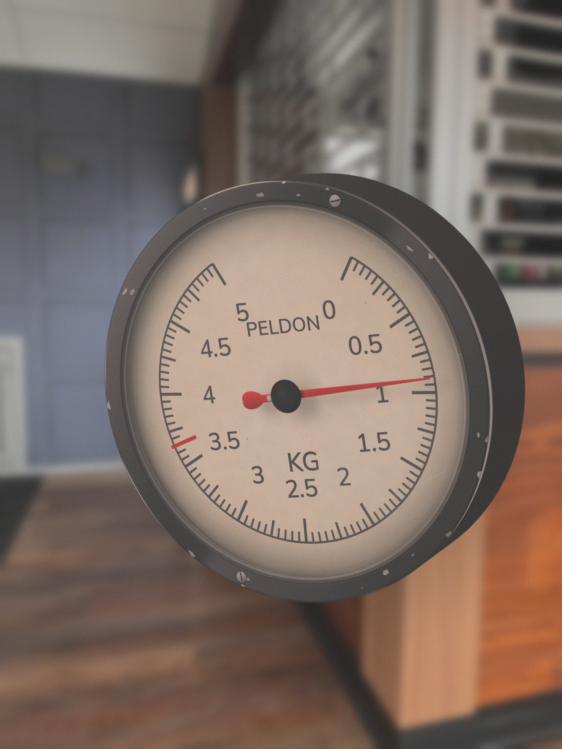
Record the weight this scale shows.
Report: 0.9 kg
